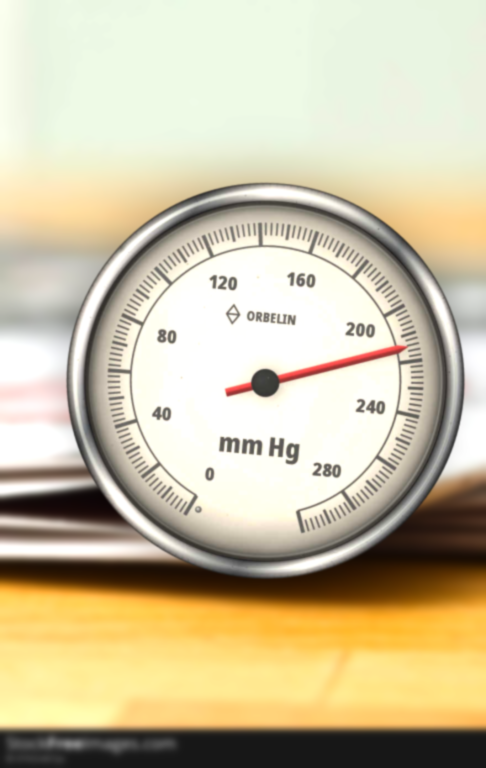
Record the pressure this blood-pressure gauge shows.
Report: 214 mmHg
